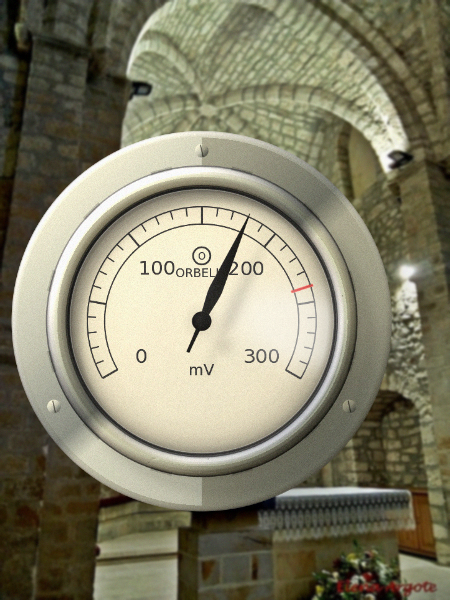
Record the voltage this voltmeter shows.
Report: 180 mV
